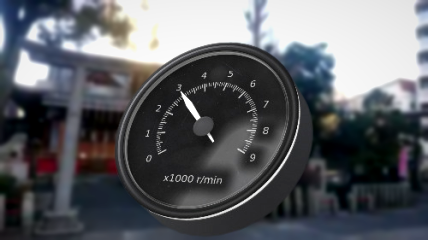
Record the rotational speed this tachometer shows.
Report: 3000 rpm
